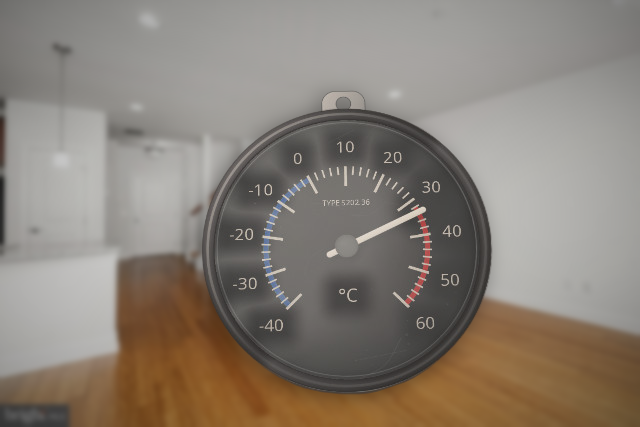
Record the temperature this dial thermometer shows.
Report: 34 °C
